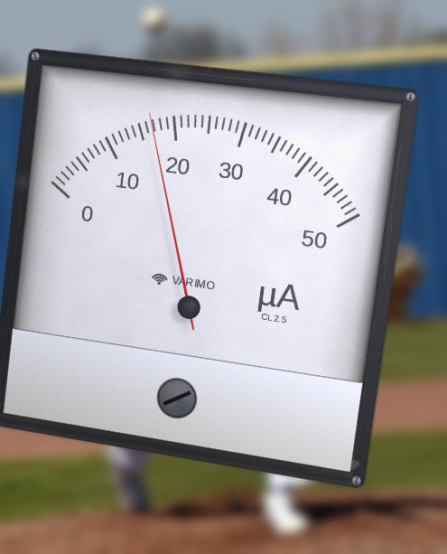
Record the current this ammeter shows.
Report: 17 µA
